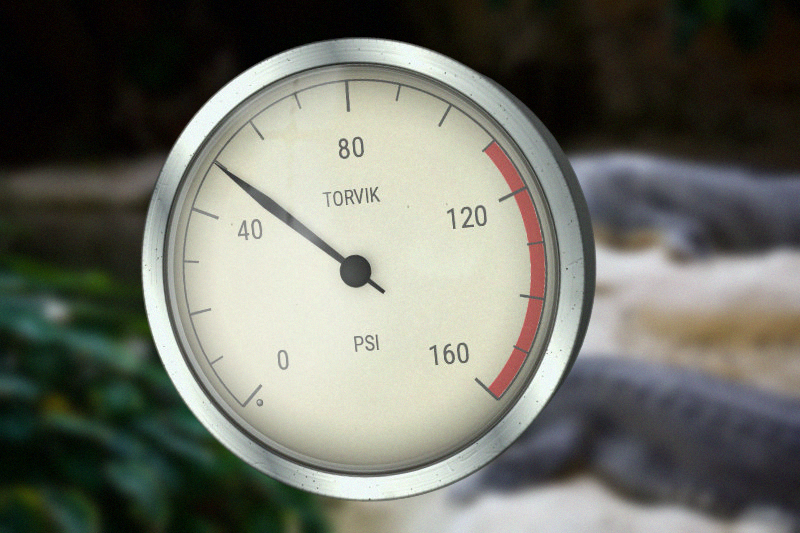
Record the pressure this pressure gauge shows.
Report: 50 psi
